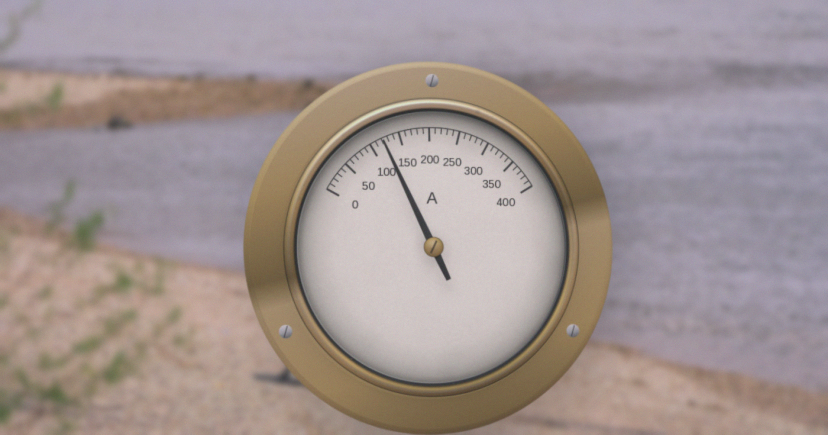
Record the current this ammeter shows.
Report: 120 A
